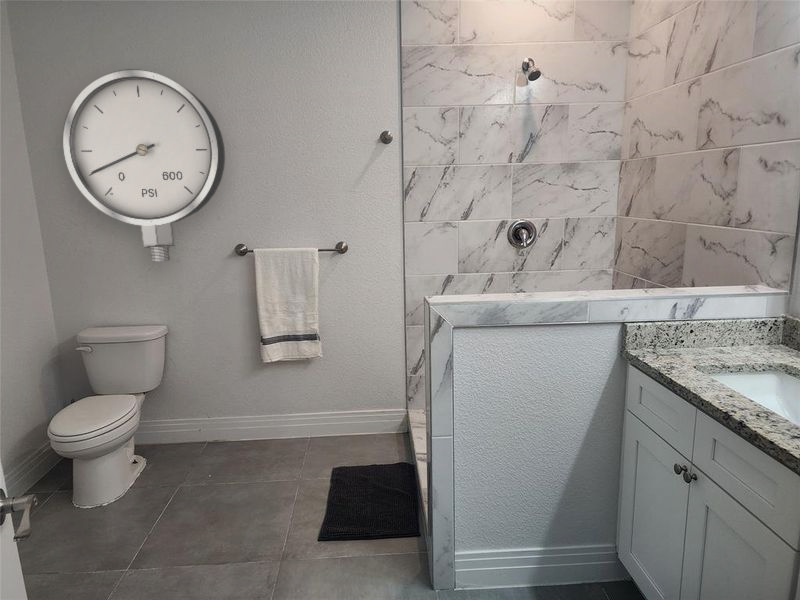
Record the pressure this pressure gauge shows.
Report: 50 psi
